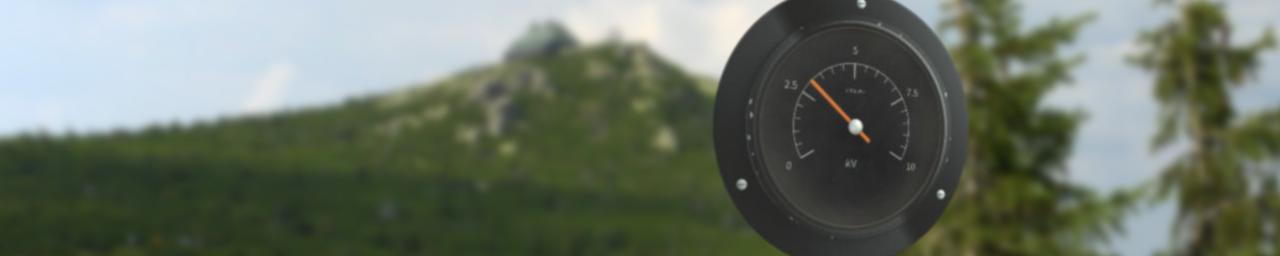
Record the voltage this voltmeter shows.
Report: 3 kV
